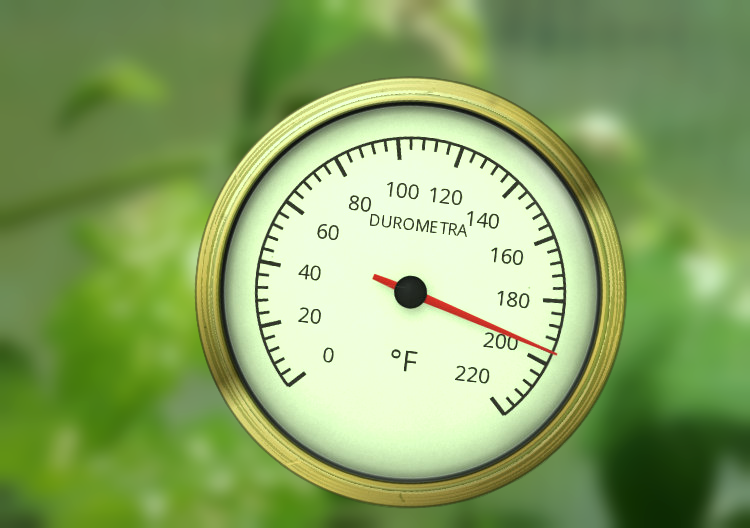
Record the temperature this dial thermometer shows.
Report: 196 °F
